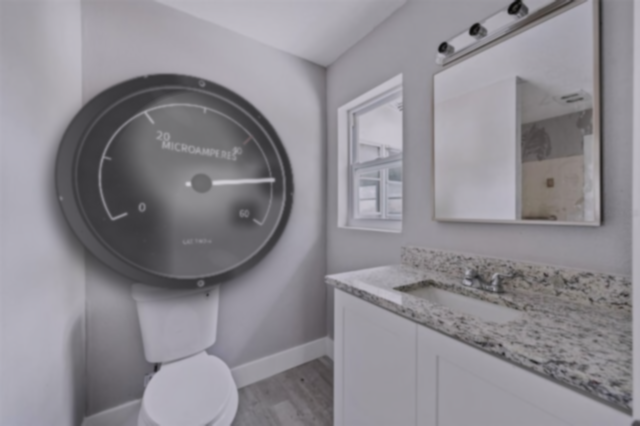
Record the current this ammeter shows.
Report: 50 µA
